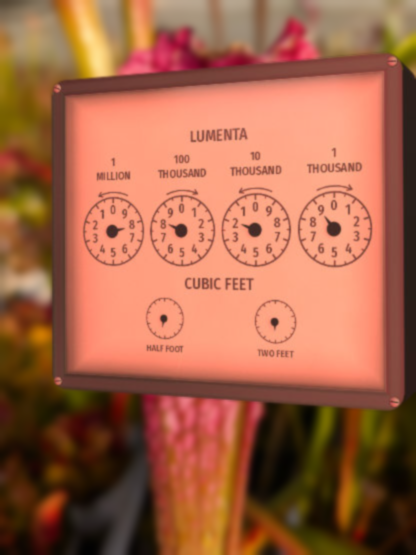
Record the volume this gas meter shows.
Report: 781900 ft³
